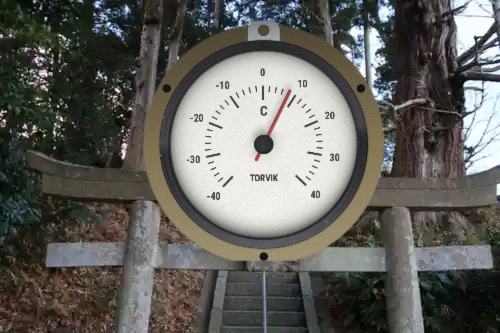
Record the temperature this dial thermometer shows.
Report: 8 °C
